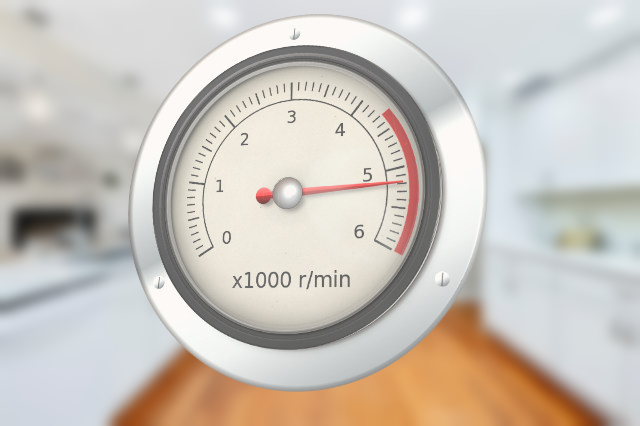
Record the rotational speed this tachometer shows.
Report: 5200 rpm
